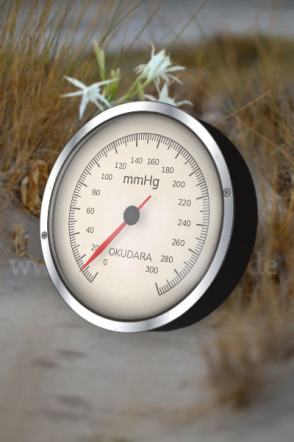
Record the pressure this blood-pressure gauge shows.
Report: 10 mmHg
